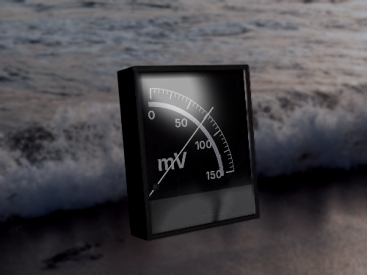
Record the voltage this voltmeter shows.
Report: 75 mV
